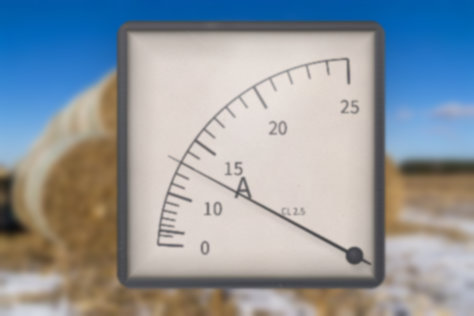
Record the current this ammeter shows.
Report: 13 A
